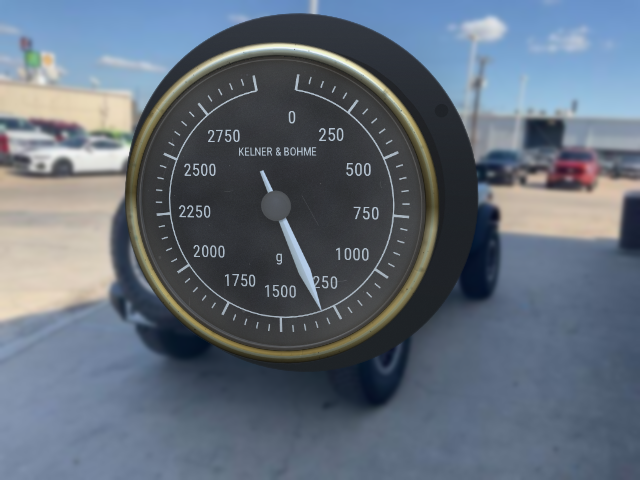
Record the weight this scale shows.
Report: 1300 g
